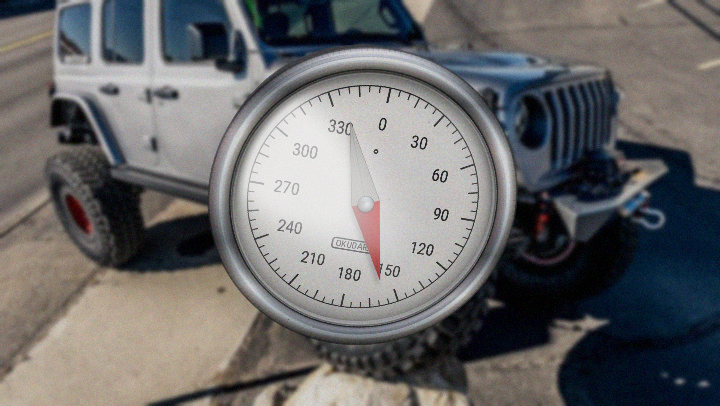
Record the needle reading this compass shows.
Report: 157.5 °
